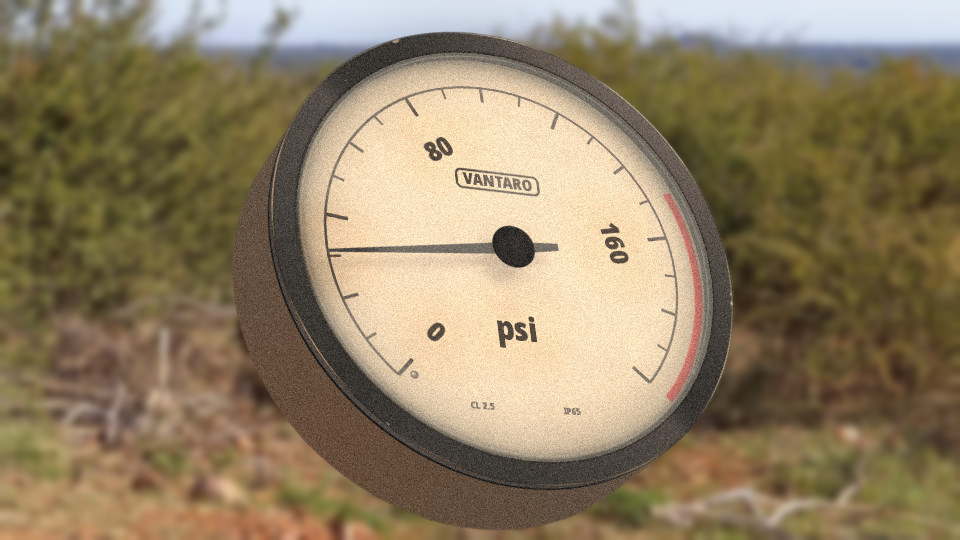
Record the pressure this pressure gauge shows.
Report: 30 psi
